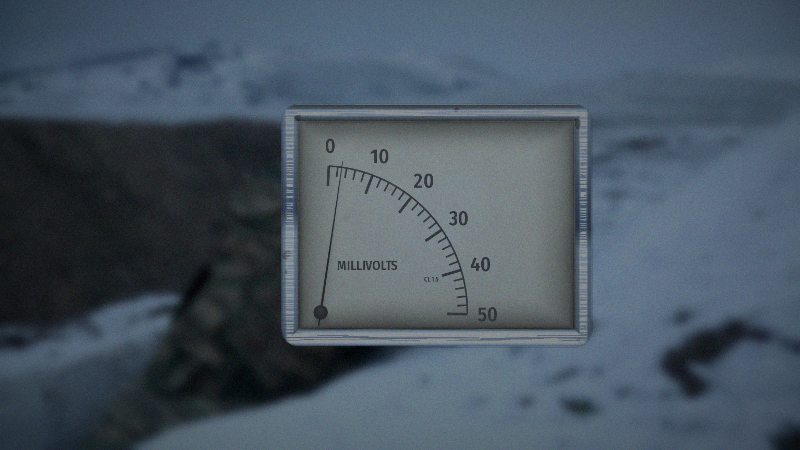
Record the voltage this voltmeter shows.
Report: 3 mV
